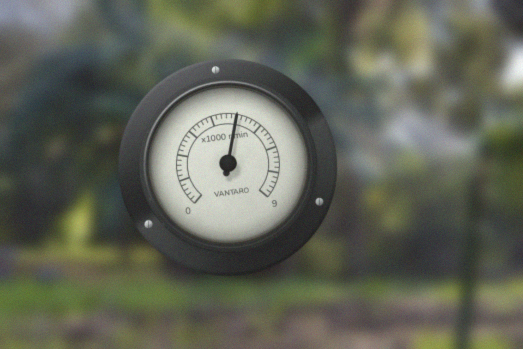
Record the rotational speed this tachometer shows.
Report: 5000 rpm
